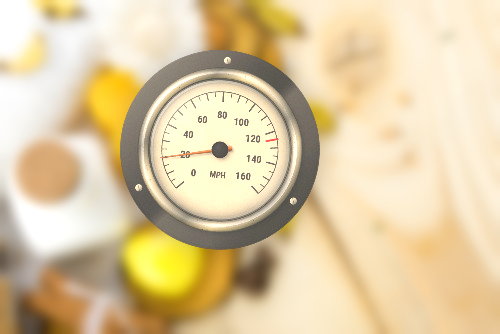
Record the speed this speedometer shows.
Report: 20 mph
